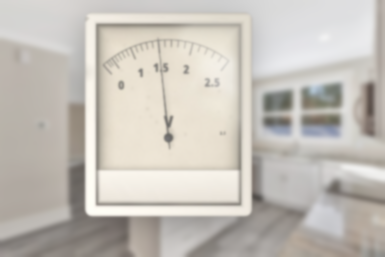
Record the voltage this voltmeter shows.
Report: 1.5 V
